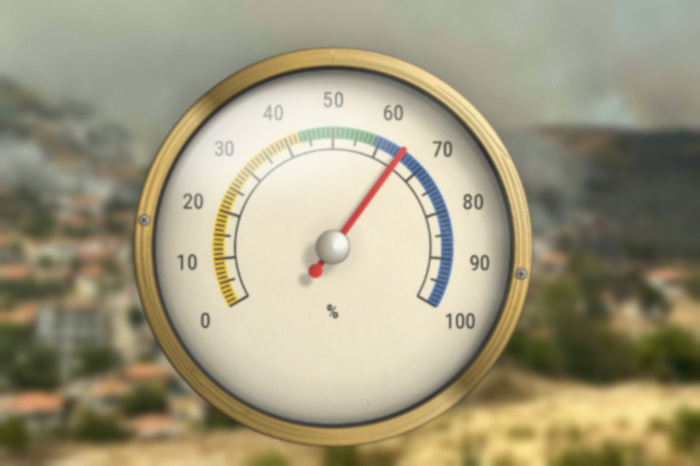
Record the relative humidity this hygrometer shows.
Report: 65 %
